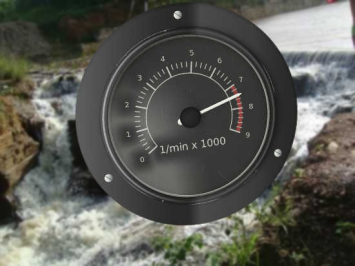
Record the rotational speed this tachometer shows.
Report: 7400 rpm
